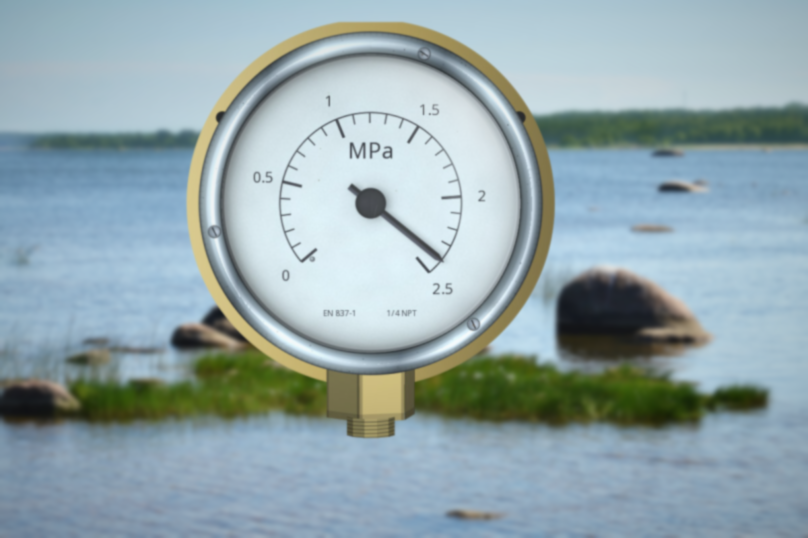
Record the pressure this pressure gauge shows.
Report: 2.4 MPa
